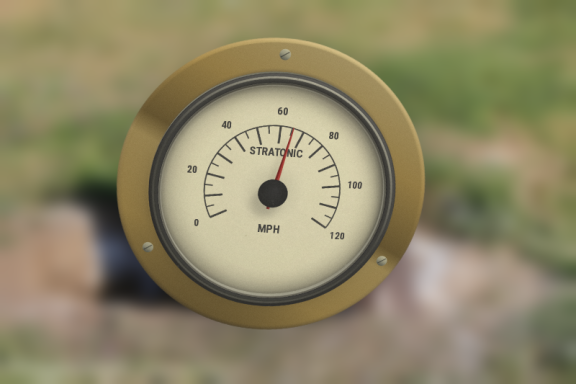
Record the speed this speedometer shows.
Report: 65 mph
